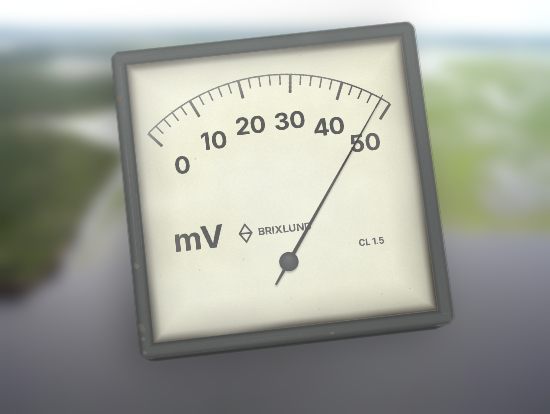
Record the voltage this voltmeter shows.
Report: 48 mV
